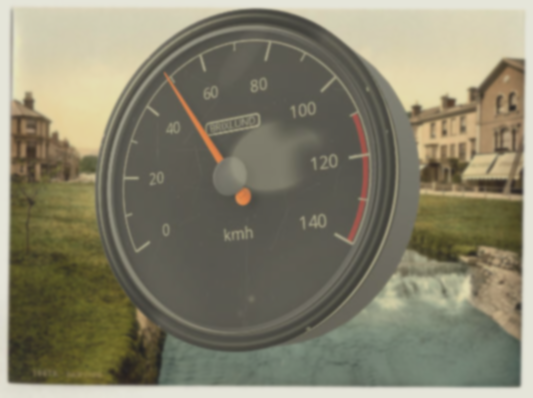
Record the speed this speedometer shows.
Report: 50 km/h
